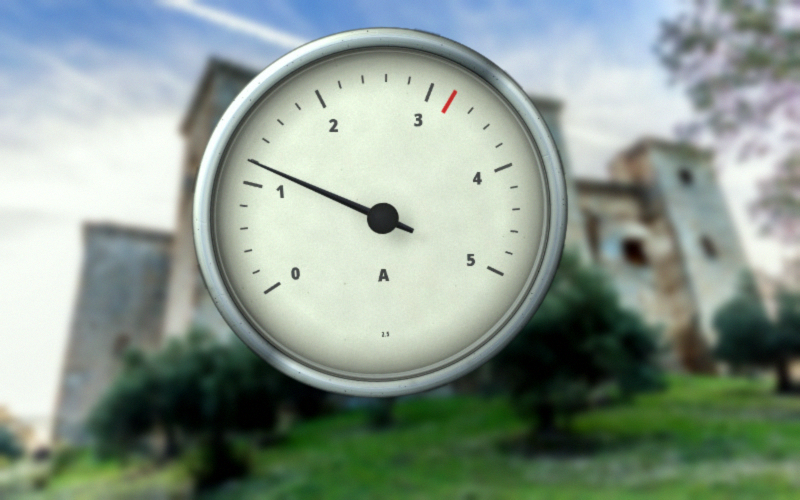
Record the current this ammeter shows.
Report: 1.2 A
